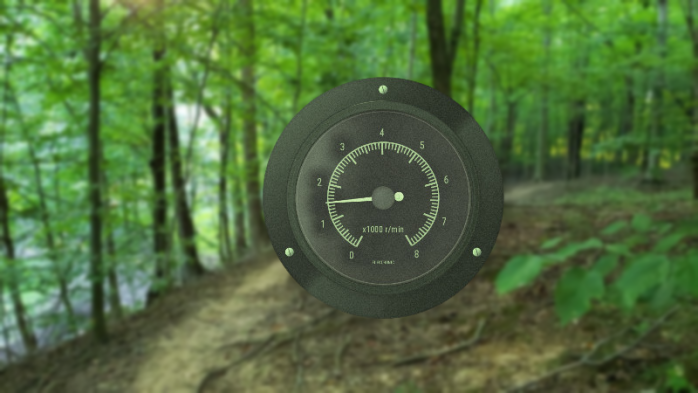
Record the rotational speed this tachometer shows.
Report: 1500 rpm
